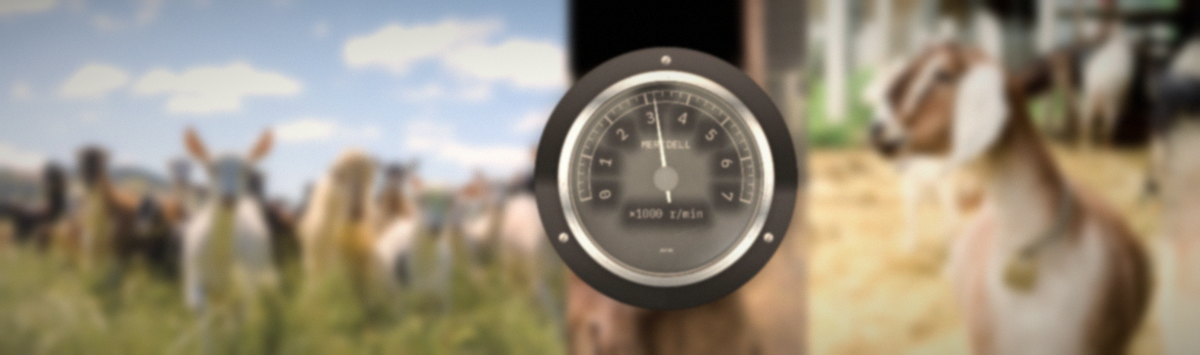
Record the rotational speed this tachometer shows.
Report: 3200 rpm
